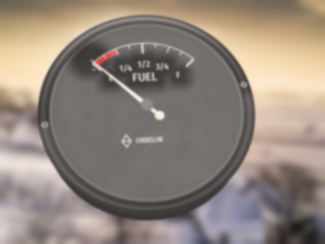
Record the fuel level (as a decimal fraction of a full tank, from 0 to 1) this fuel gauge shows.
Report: 0
